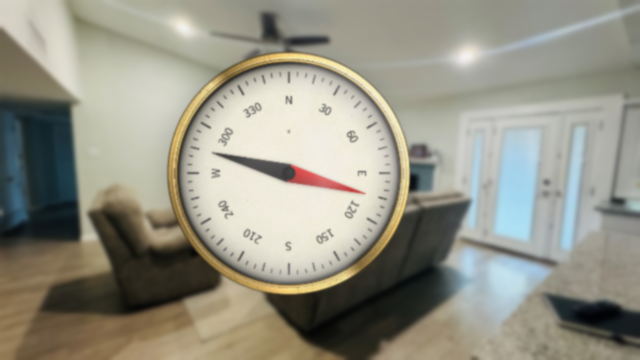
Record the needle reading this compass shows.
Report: 105 °
